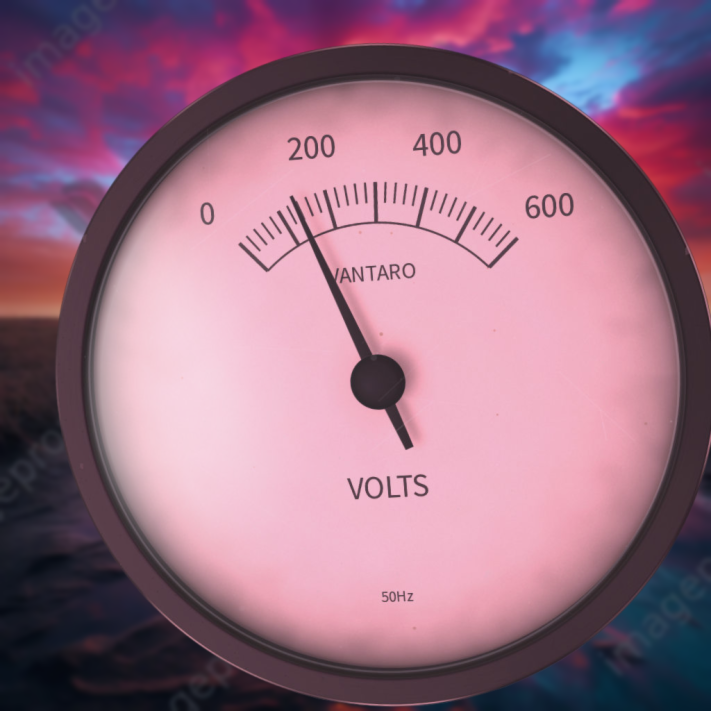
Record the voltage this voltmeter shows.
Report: 140 V
